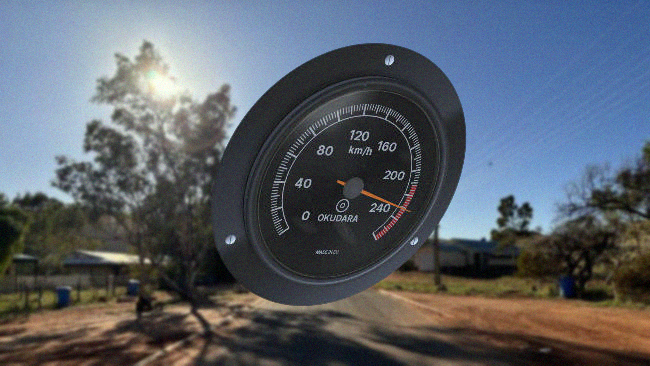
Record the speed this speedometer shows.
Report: 230 km/h
